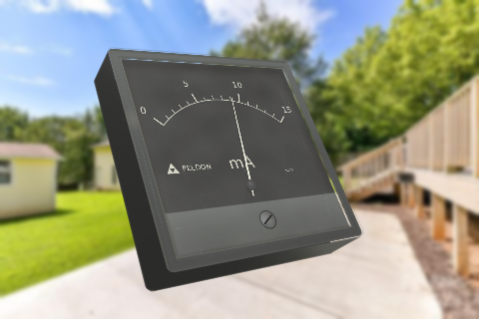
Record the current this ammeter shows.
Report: 9 mA
